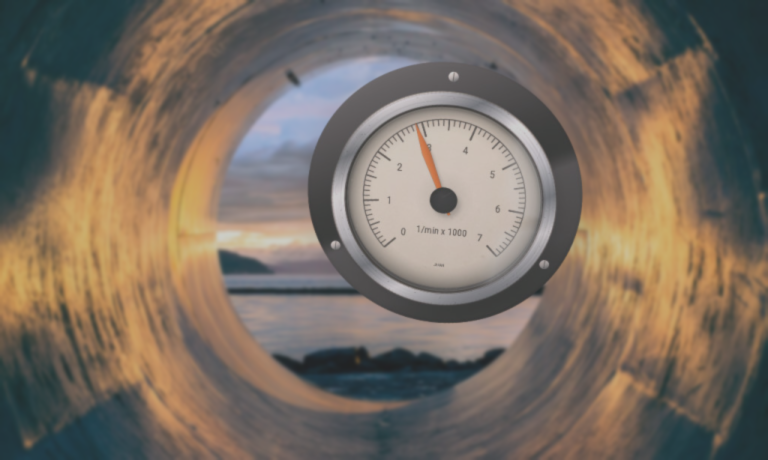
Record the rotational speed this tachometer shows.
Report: 2900 rpm
